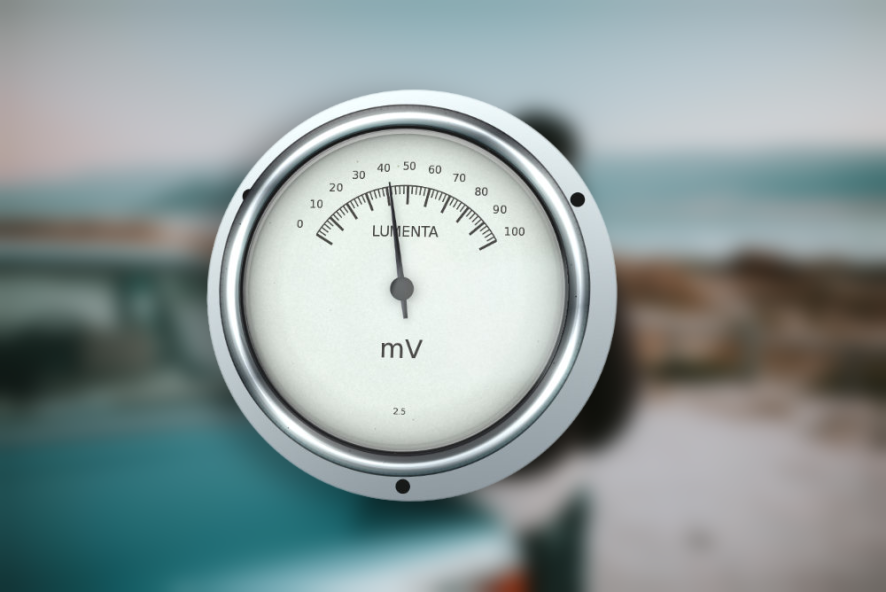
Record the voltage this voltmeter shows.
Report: 42 mV
